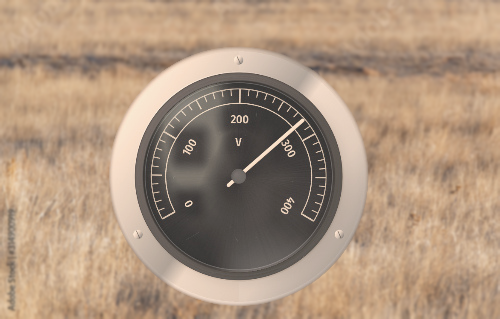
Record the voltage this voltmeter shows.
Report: 280 V
